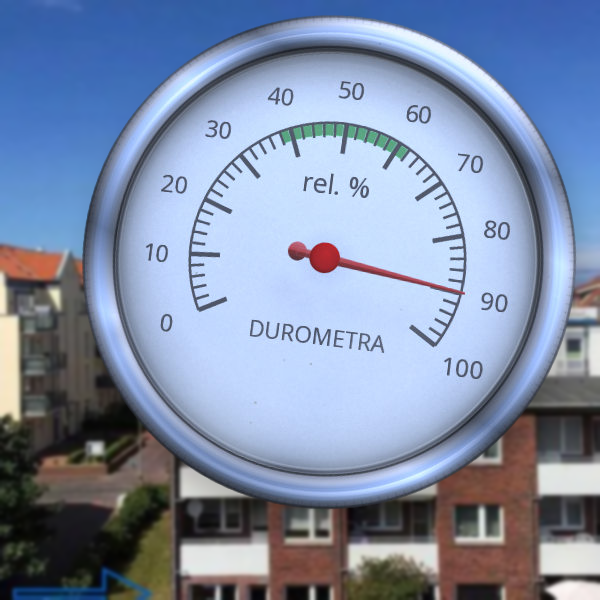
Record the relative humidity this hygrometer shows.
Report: 90 %
